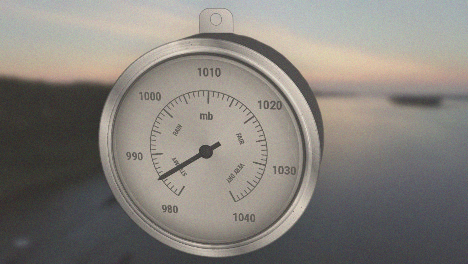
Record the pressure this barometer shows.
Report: 985 mbar
